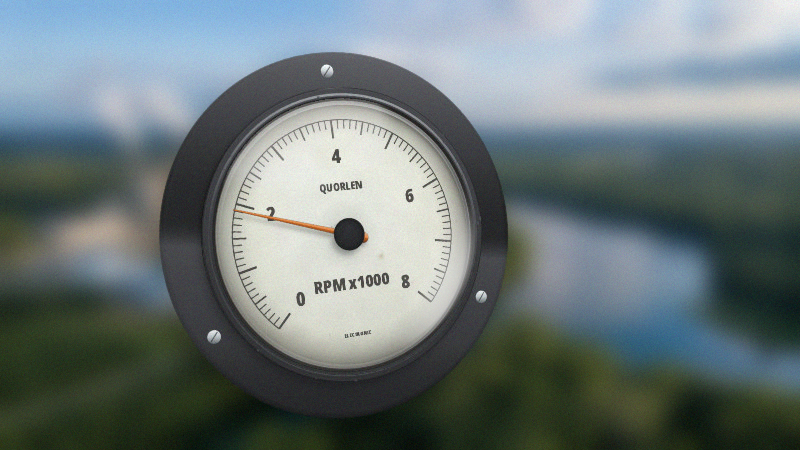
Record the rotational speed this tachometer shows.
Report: 1900 rpm
